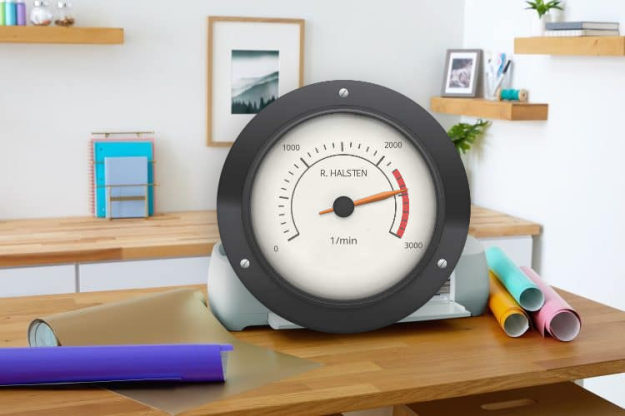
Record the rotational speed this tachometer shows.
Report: 2450 rpm
